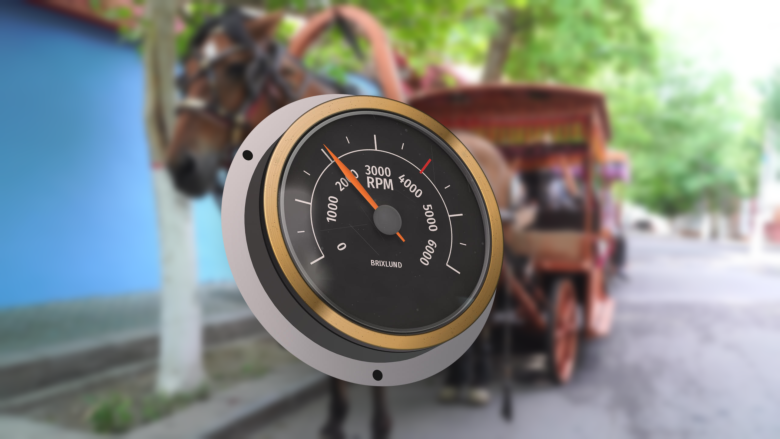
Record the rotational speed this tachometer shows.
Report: 2000 rpm
